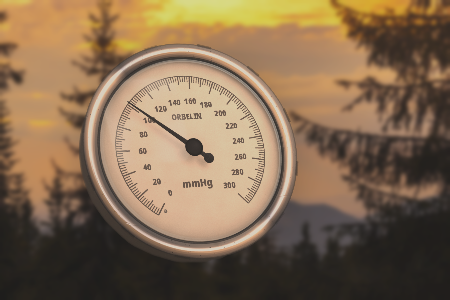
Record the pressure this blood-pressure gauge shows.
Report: 100 mmHg
